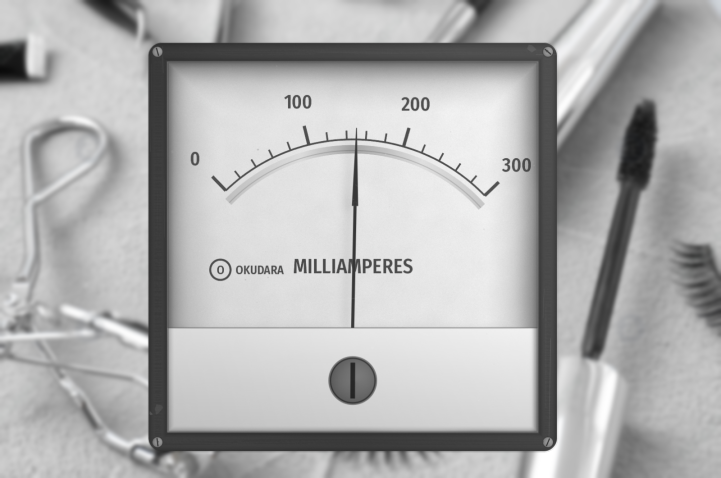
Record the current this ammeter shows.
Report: 150 mA
